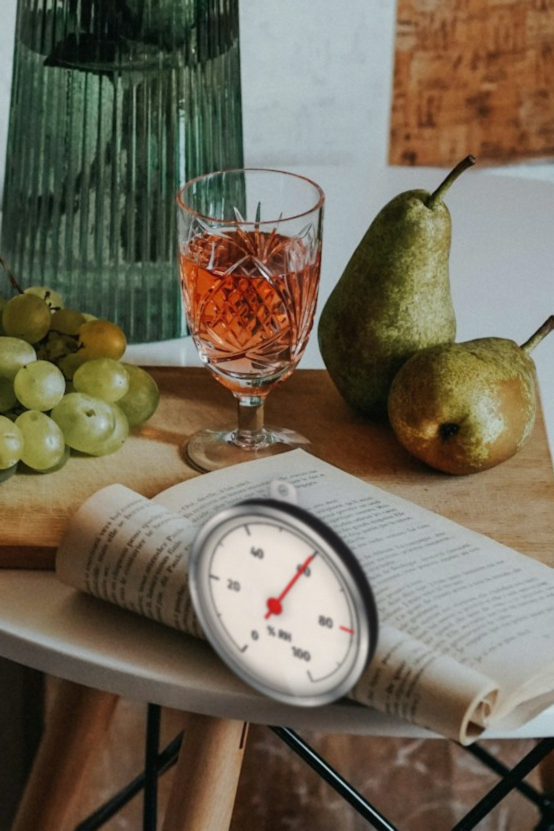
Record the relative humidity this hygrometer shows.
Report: 60 %
